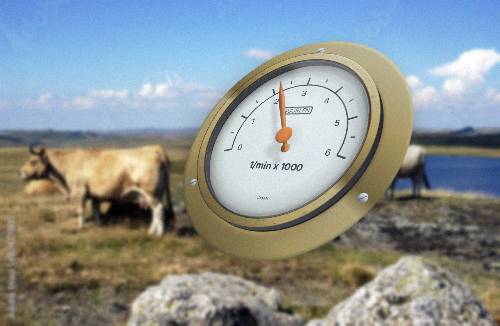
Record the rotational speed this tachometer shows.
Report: 2250 rpm
